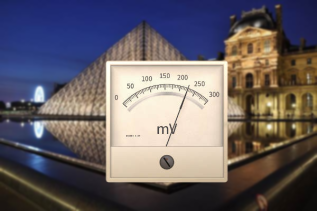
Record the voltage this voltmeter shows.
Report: 225 mV
